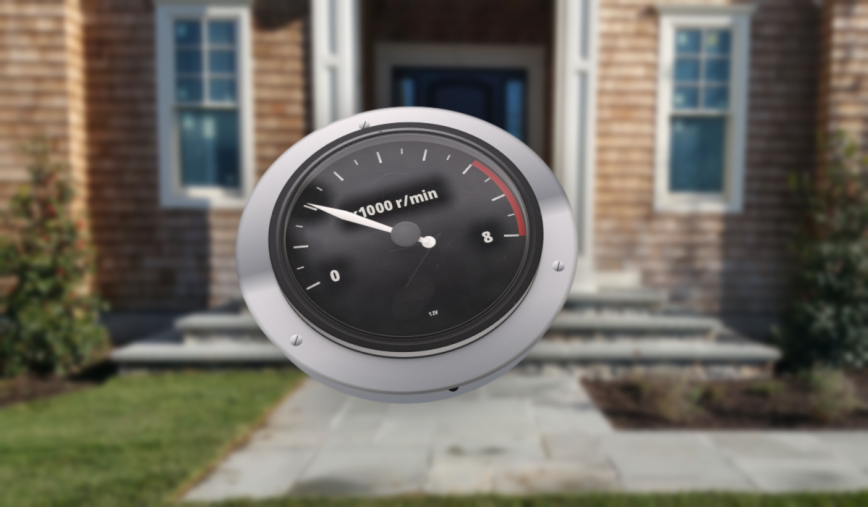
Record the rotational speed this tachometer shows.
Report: 2000 rpm
